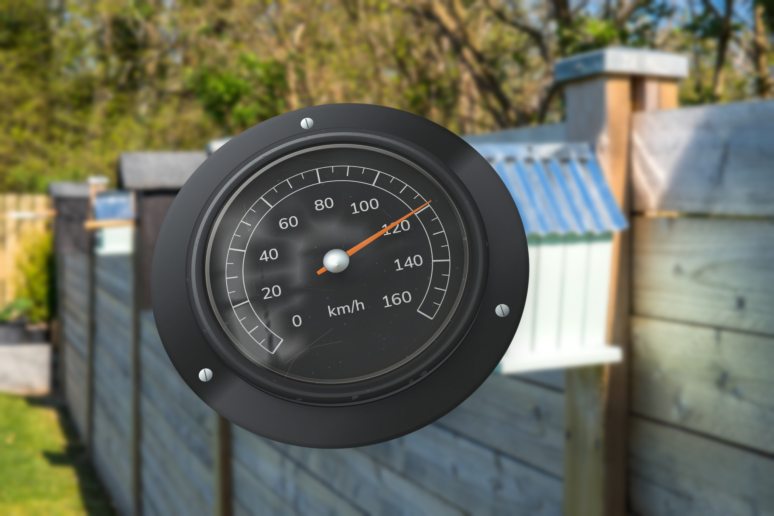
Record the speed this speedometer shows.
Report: 120 km/h
